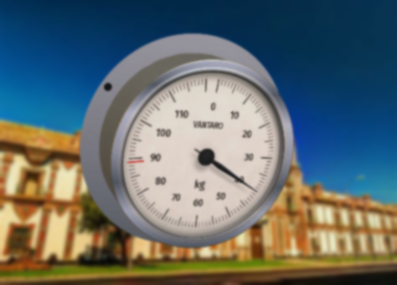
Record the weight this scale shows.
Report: 40 kg
